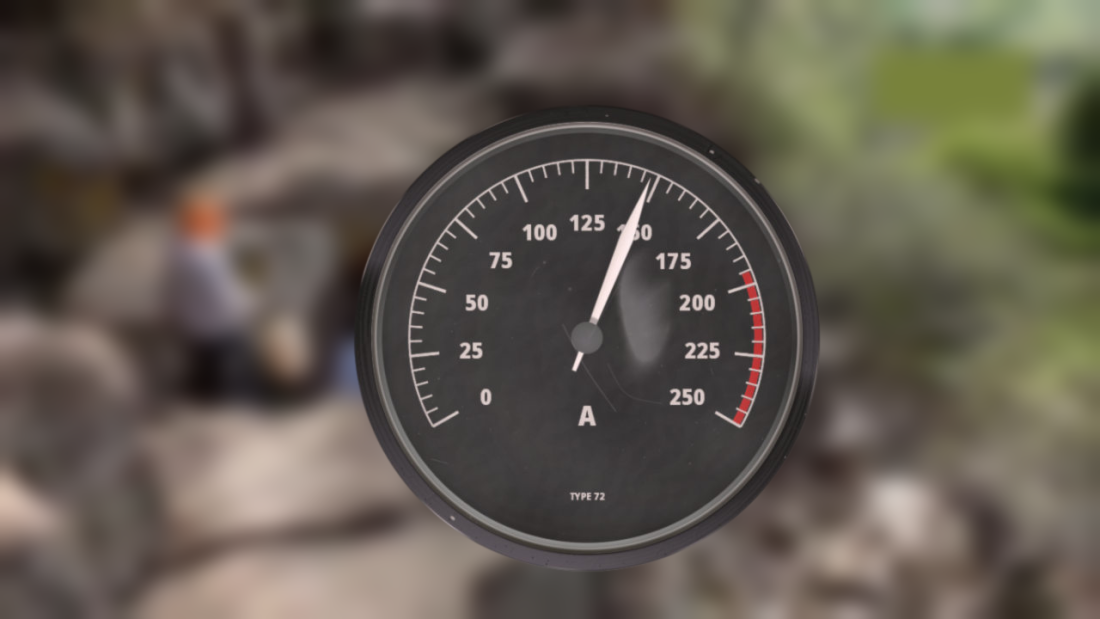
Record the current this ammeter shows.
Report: 147.5 A
